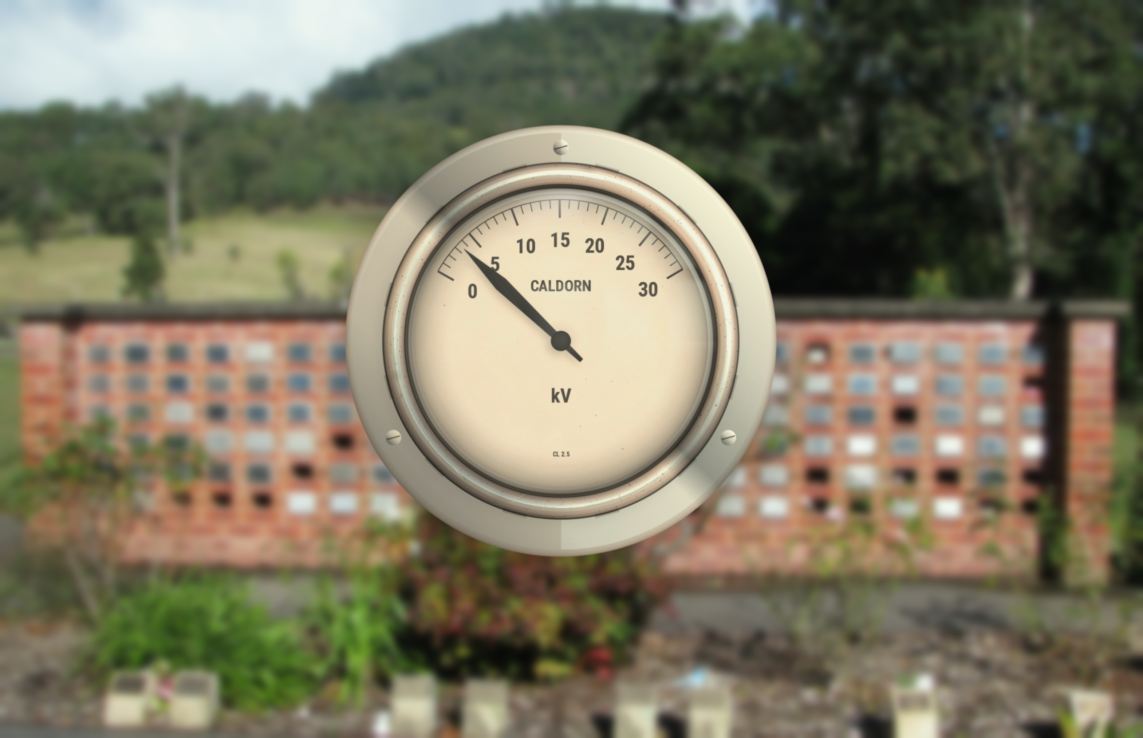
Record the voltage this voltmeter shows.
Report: 3.5 kV
